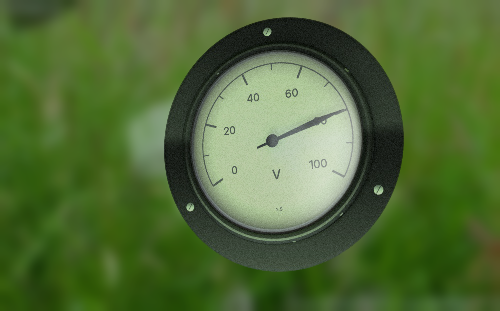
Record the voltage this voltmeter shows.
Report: 80 V
